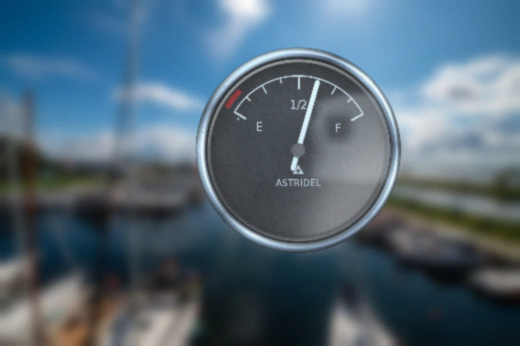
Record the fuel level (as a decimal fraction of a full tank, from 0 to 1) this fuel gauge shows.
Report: 0.625
